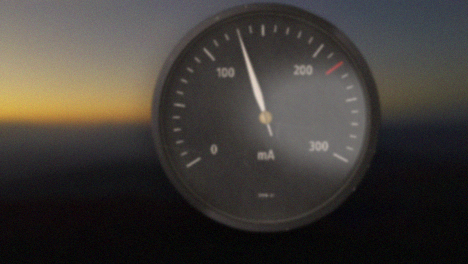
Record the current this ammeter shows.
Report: 130 mA
